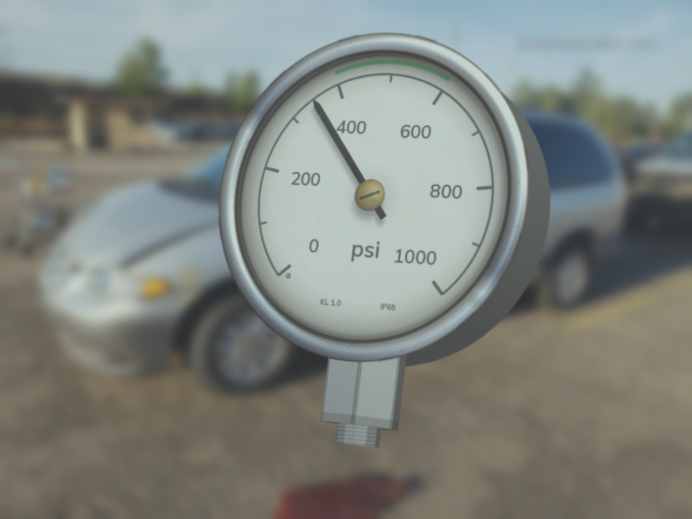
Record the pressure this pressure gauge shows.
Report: 350 psi
